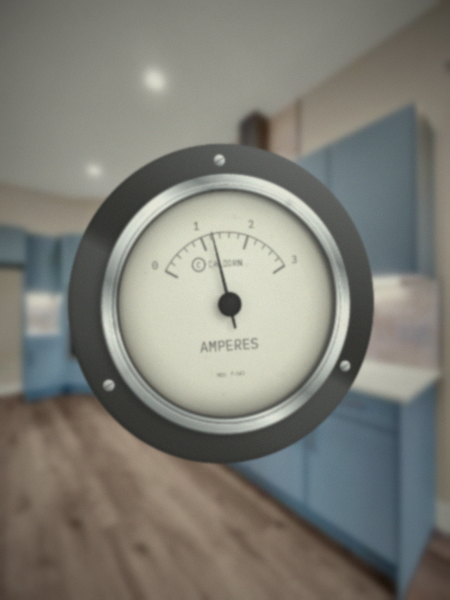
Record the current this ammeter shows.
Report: 1.2 A
